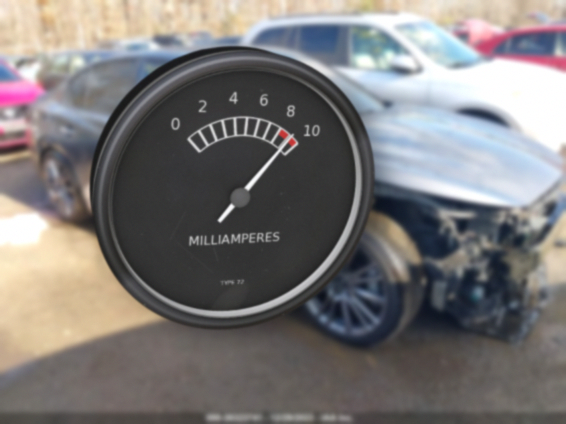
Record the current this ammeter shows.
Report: 9 mA
